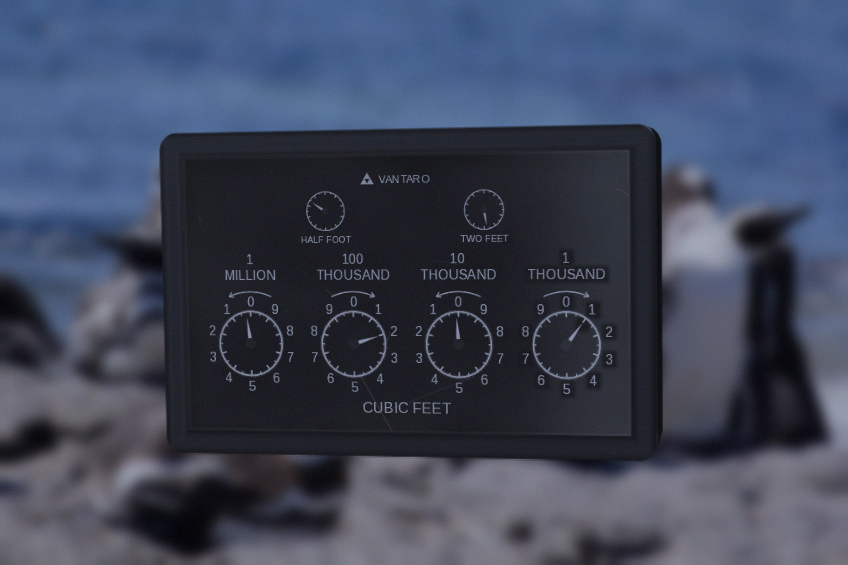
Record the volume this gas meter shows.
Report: 20100 ft³
